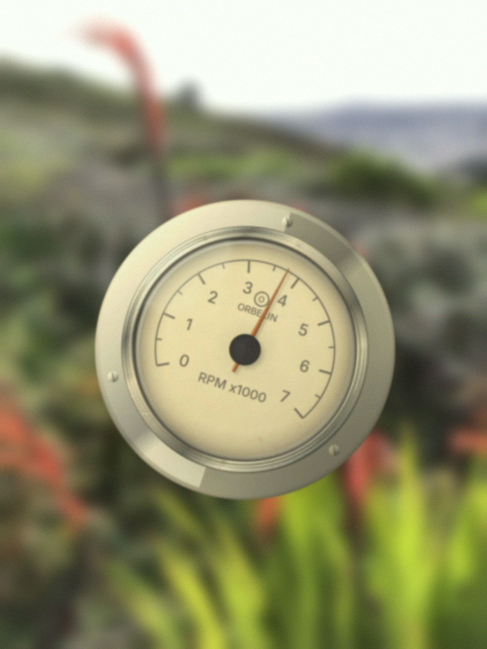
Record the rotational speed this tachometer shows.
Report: 3750 rpm
